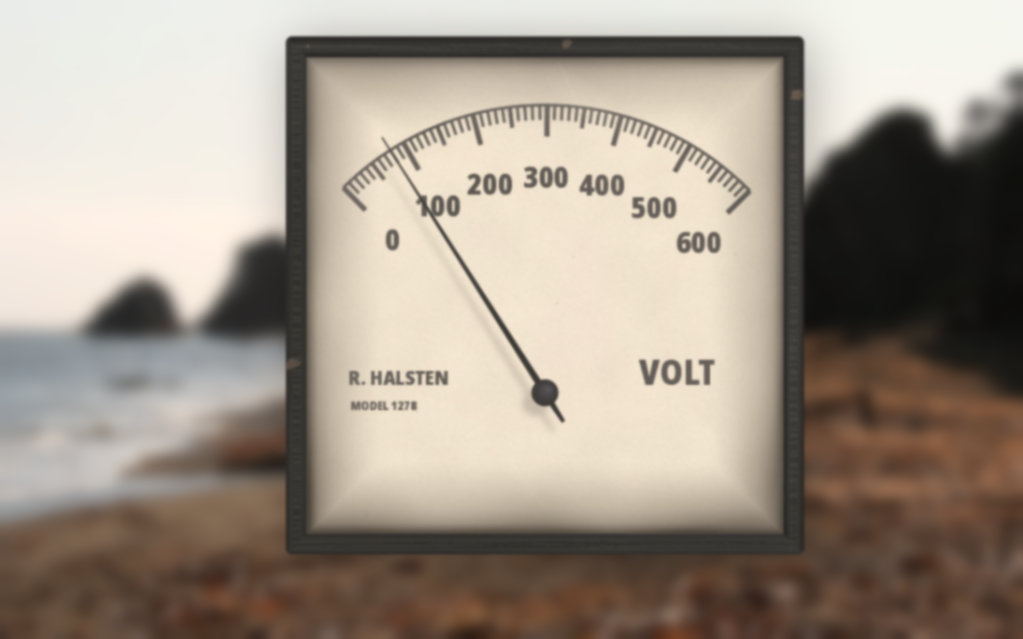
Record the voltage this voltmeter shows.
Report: 80 V
